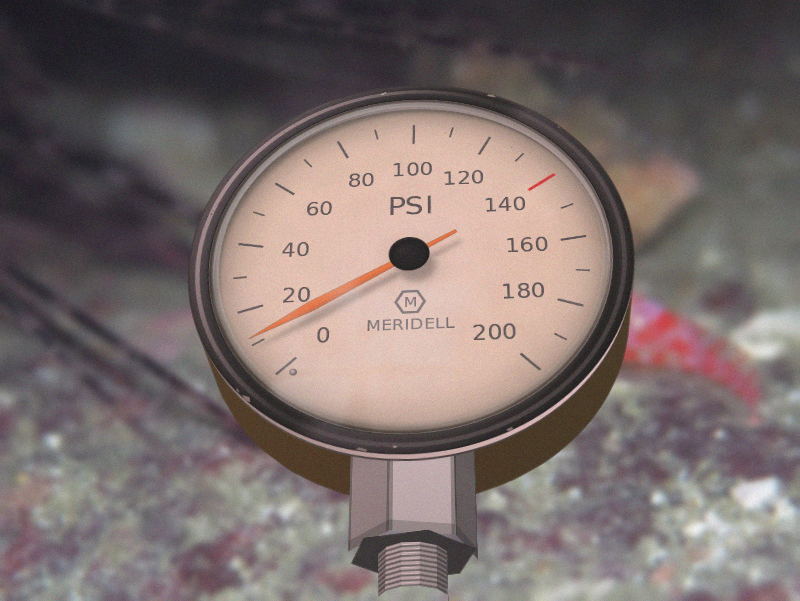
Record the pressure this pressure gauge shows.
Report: 10 psi
